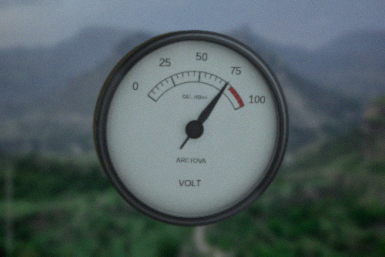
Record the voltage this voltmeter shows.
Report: 75 V
